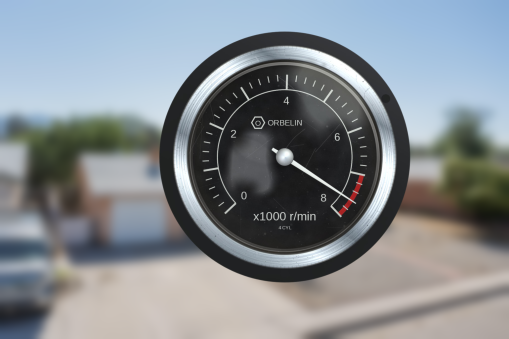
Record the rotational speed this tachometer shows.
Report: 7600 rpm
